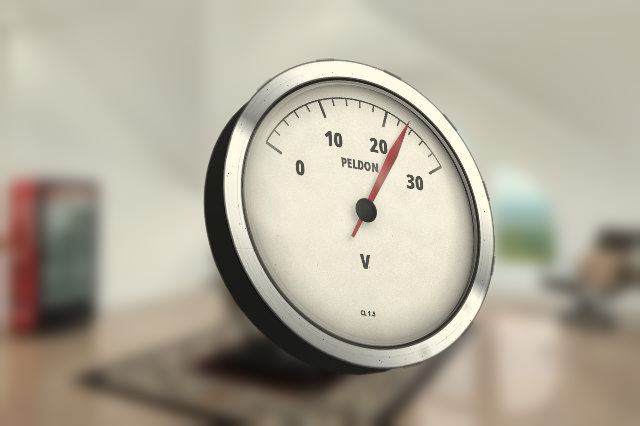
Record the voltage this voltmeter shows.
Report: 23 V
